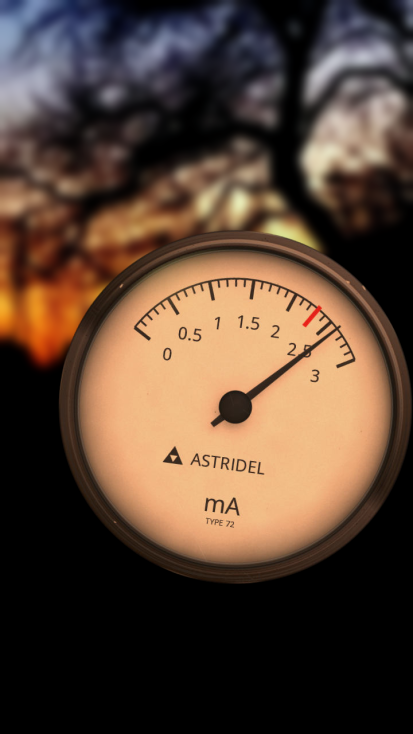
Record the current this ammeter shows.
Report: 2.6 mA
